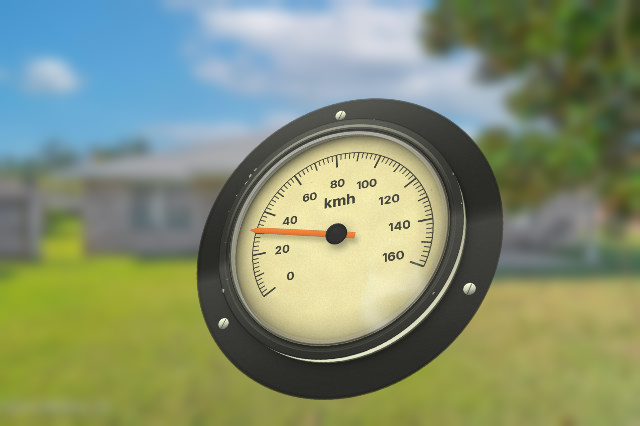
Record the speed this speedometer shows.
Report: 30 km/h
